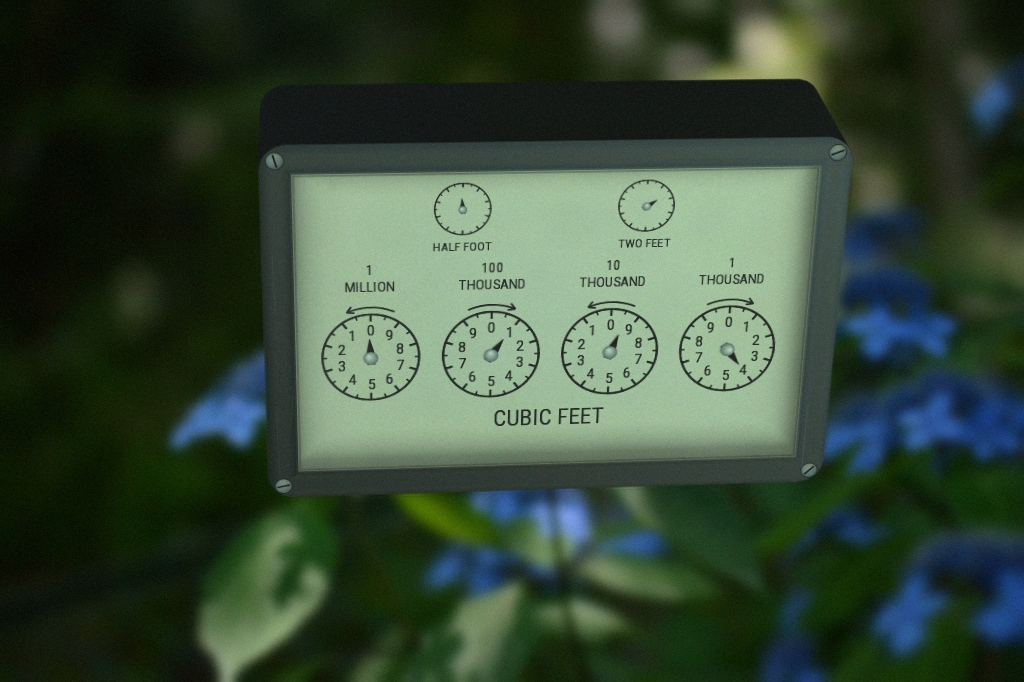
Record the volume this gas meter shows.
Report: 9400 ft³
